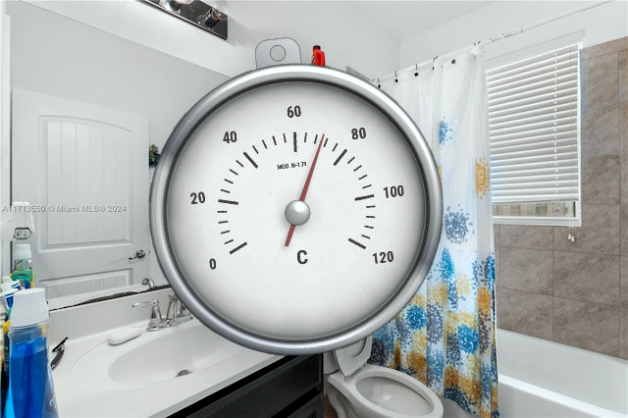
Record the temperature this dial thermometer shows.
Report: 70 °C
